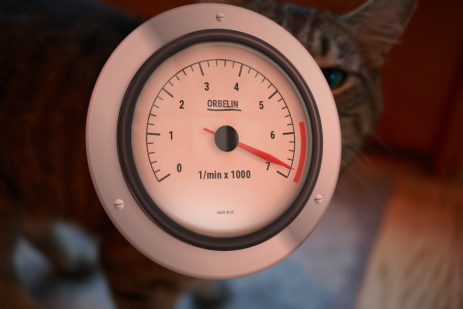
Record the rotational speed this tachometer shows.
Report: 6800 rpm
